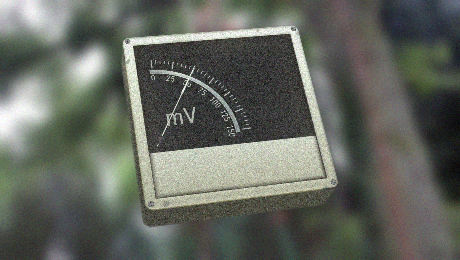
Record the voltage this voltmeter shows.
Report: 50 mV
